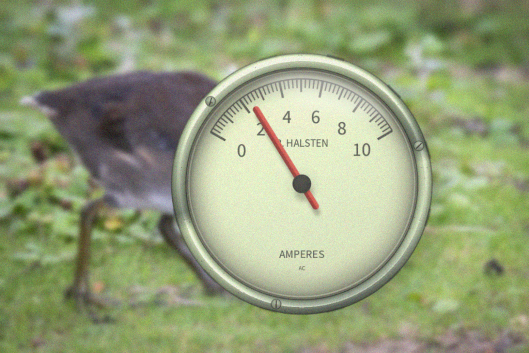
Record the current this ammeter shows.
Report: 2.4 A
